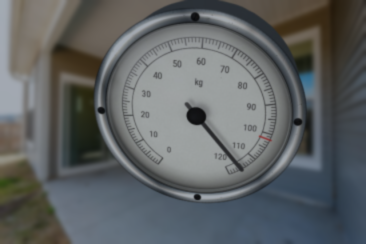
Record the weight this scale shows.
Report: 115 kg
